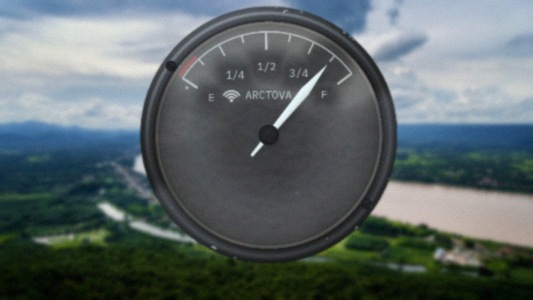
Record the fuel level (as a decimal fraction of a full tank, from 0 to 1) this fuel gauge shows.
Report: 0.875
